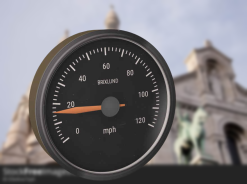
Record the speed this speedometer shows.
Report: 16 mph
